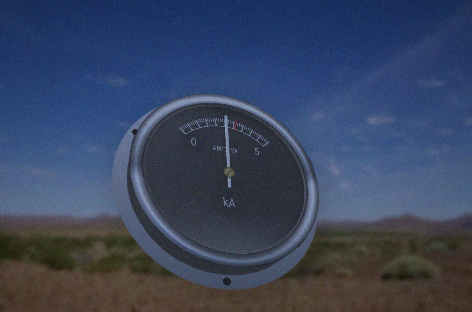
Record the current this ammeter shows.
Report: 2.5 kA
